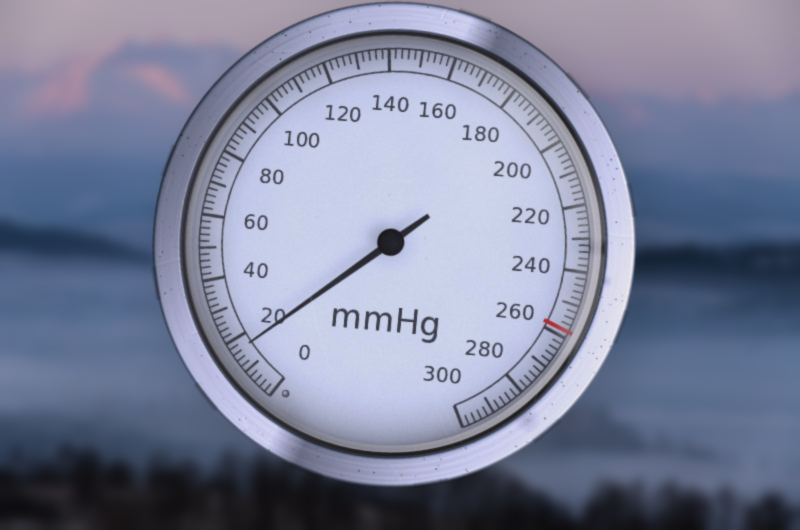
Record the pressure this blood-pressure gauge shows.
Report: 16 mmHg
